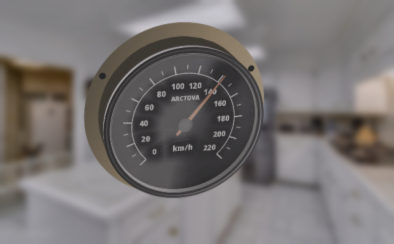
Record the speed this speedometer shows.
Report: 140 km/h
